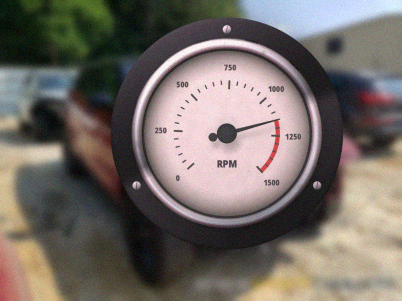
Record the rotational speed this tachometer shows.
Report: 1150 rpm
